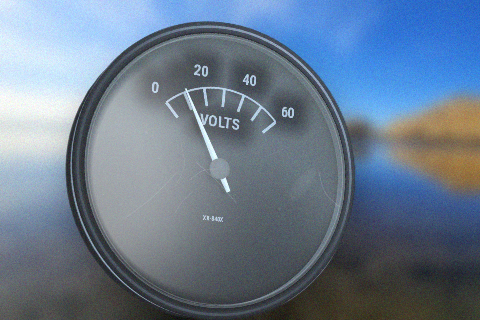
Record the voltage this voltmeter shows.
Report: 10 V
